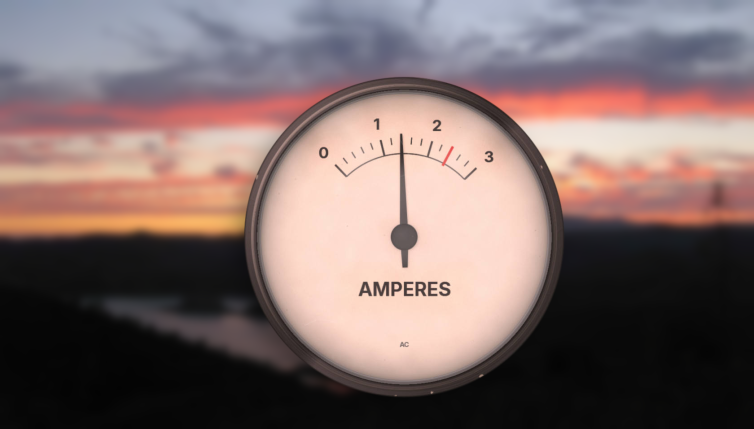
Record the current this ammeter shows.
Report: 1.4 A
